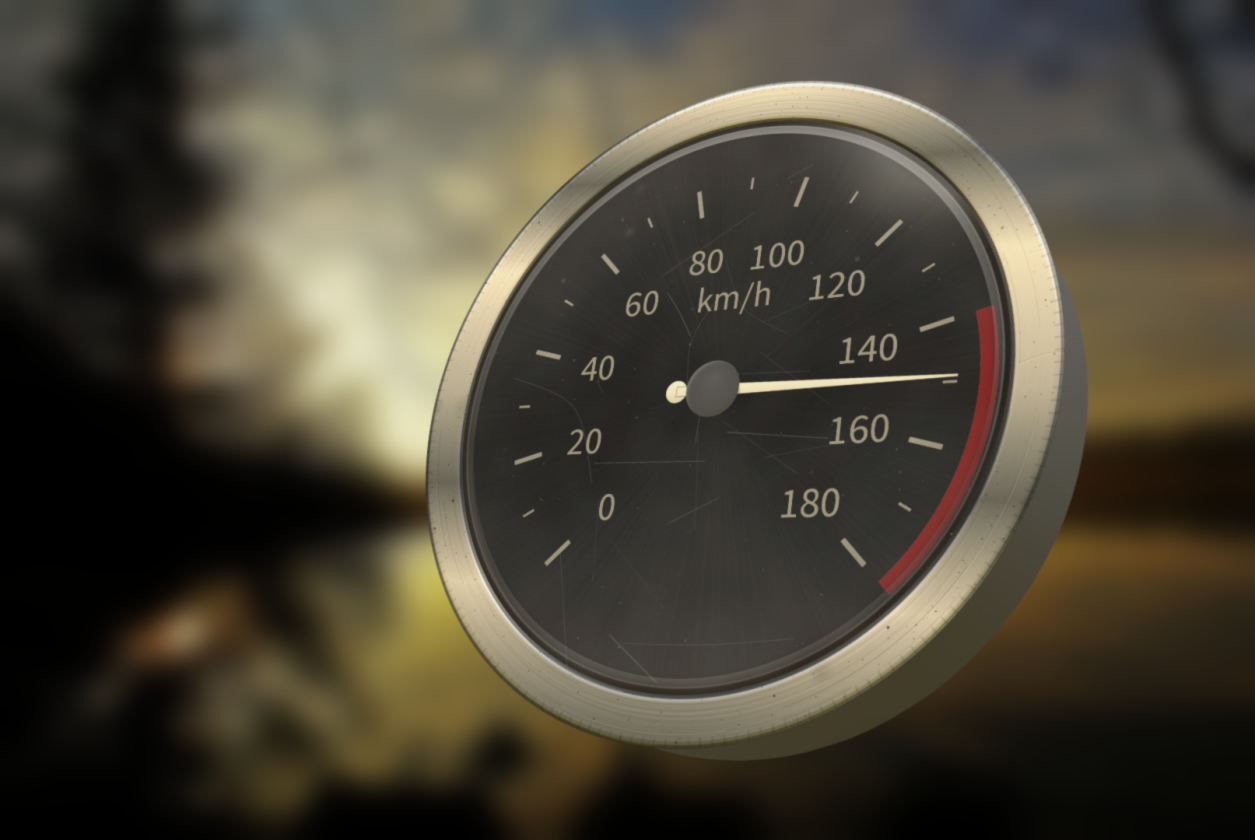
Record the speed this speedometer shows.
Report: 150 km/h
